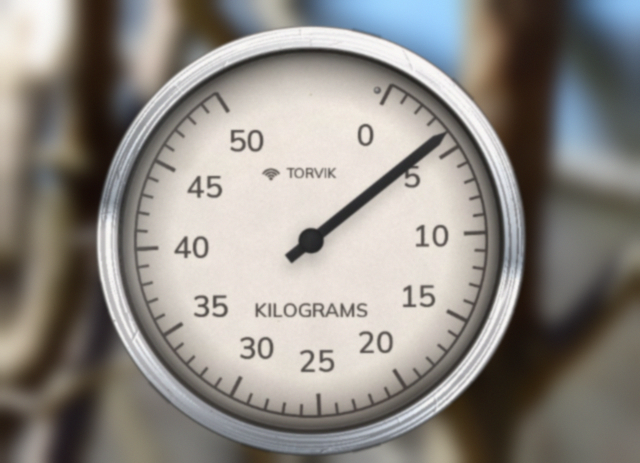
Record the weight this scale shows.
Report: 4 kg
